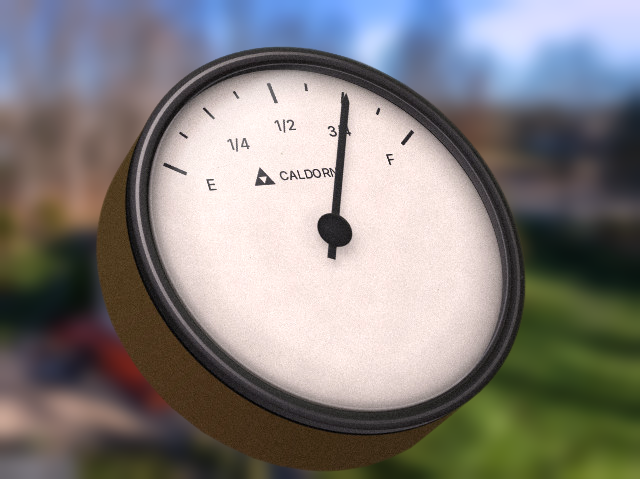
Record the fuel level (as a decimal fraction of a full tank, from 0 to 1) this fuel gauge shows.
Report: 0.75
